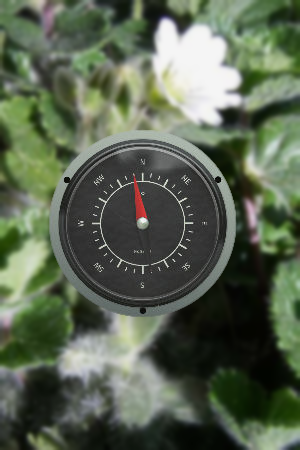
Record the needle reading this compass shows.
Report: 350 °
